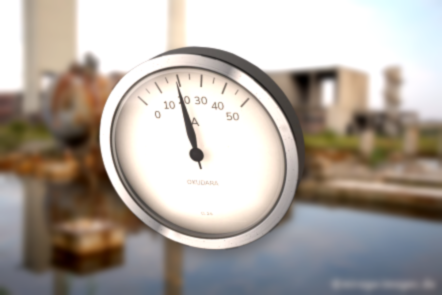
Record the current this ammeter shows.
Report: 20 A
